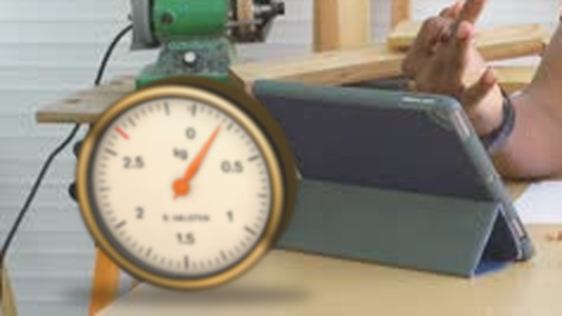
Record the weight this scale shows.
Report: 0.2 kg
